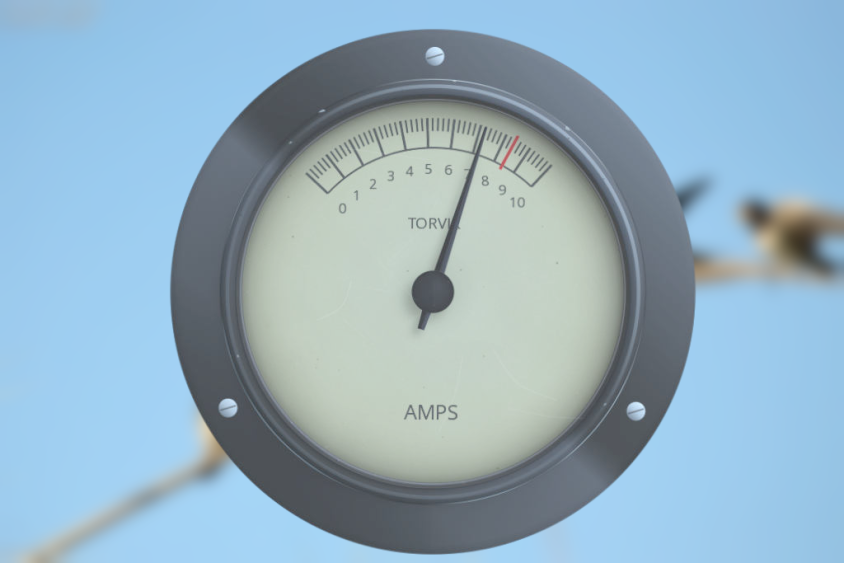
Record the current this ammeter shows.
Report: 7.2 A
